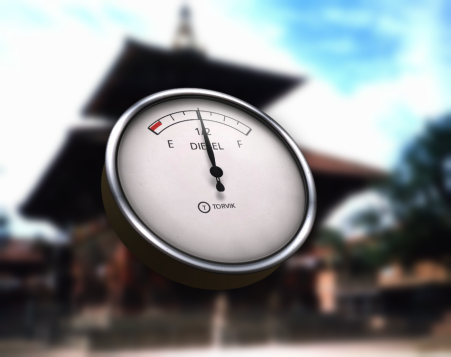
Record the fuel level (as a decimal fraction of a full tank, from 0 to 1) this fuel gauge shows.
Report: 0.5
